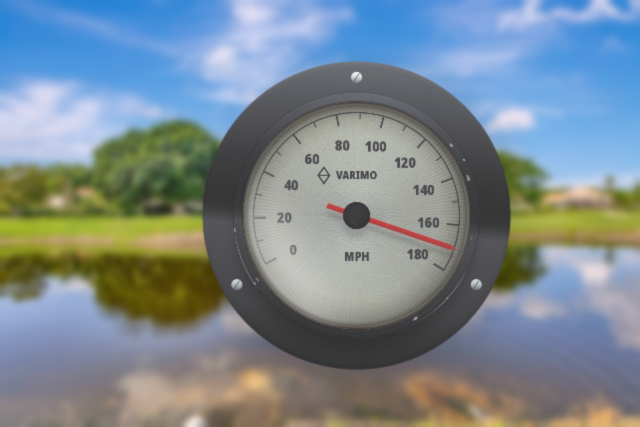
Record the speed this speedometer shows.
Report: 170 mph
